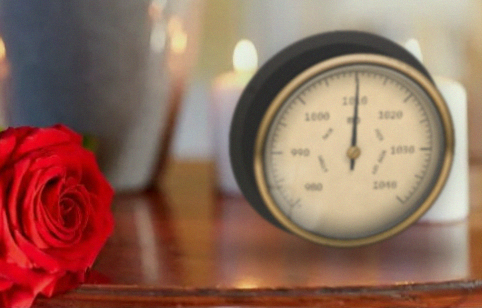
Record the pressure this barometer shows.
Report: 1010 mbar
